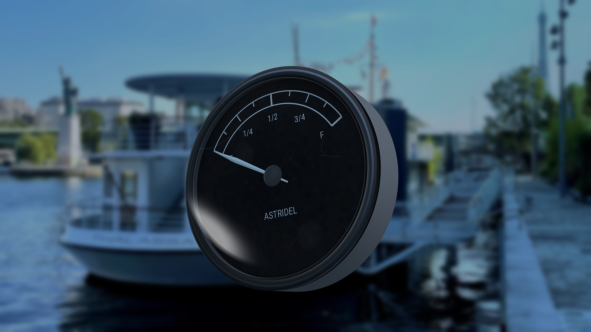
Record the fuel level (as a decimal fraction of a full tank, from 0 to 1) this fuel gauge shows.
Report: 0
